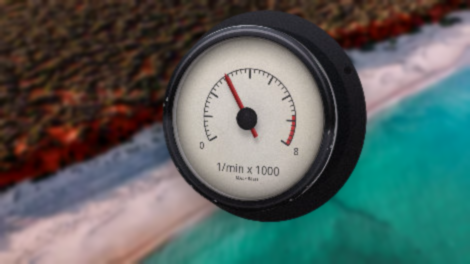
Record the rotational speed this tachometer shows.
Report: 3000 rpm
